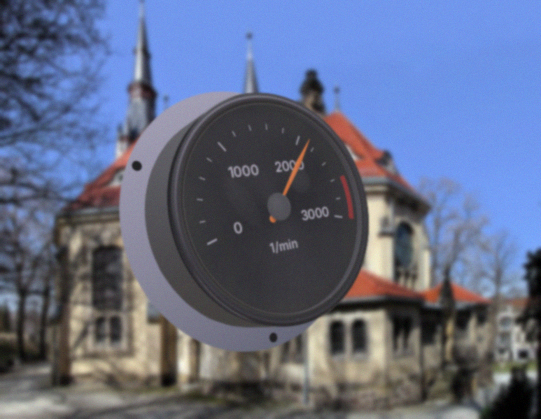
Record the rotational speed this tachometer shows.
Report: 2100 rpm
